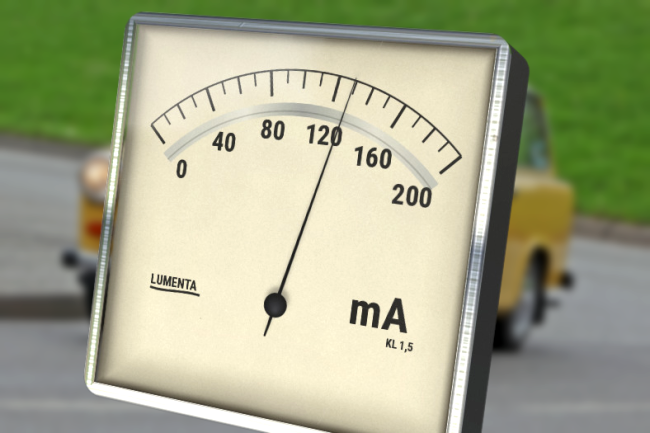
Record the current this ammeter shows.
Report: 130 mA
